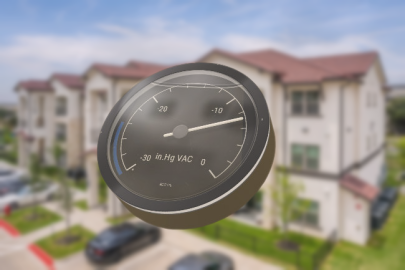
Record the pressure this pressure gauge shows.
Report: -7 inHg
